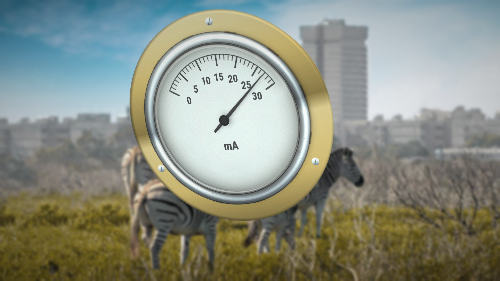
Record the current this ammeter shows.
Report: 27 mA
